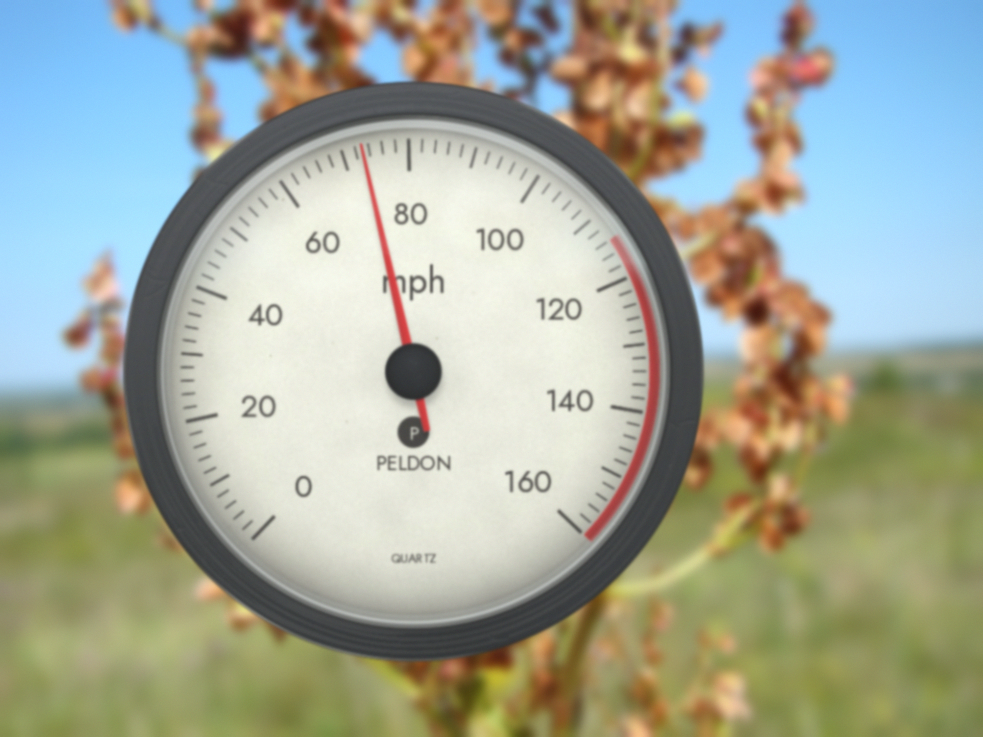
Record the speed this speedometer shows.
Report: 73 mph
